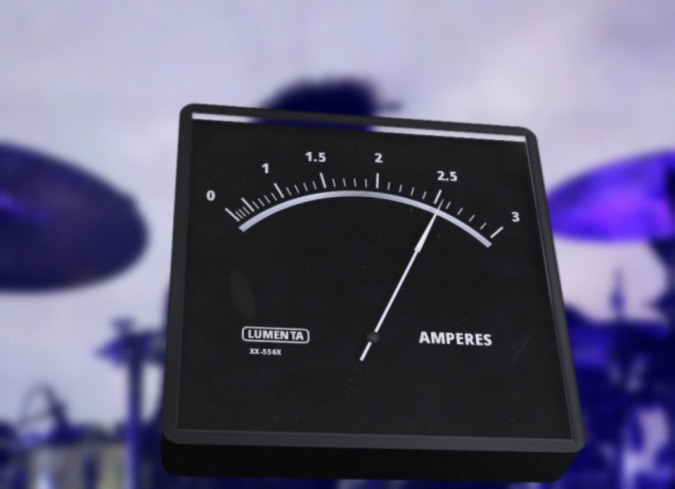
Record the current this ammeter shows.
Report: 2.55 A
